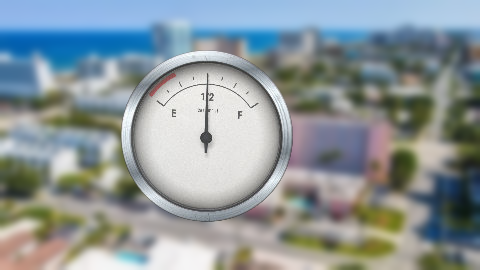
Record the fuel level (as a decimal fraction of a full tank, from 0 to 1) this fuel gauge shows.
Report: 0.5
